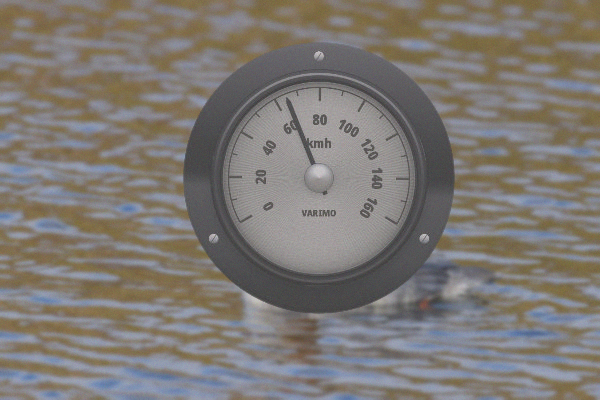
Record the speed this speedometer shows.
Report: 65 km/h
